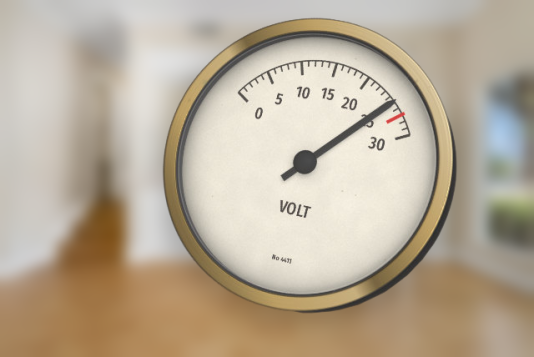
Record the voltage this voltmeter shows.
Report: 25 V
